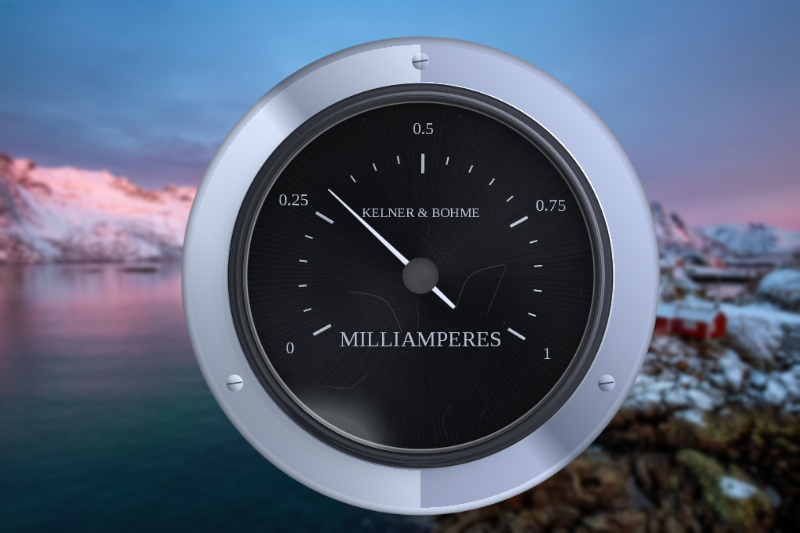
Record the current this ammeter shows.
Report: 0.3 mA
